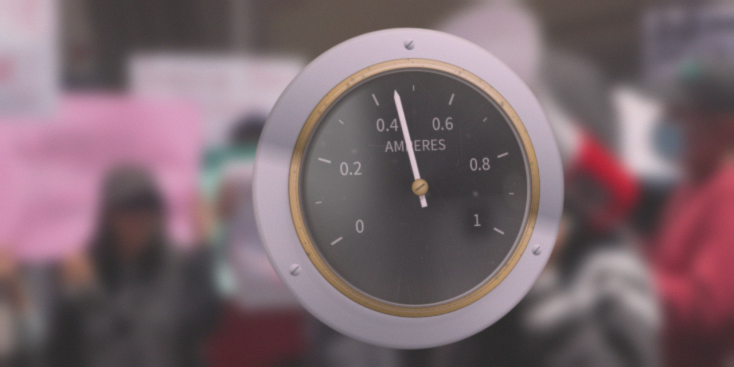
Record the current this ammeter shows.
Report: 0.45 A
